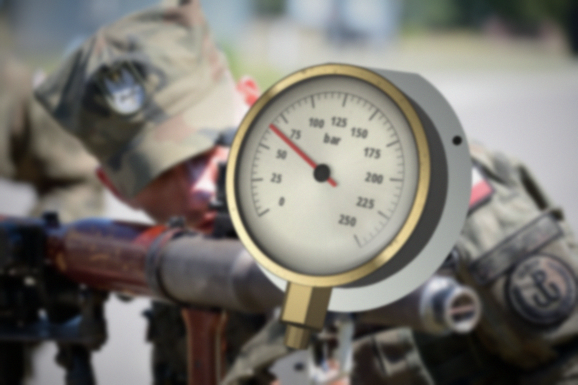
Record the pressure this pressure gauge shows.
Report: 65 bar
